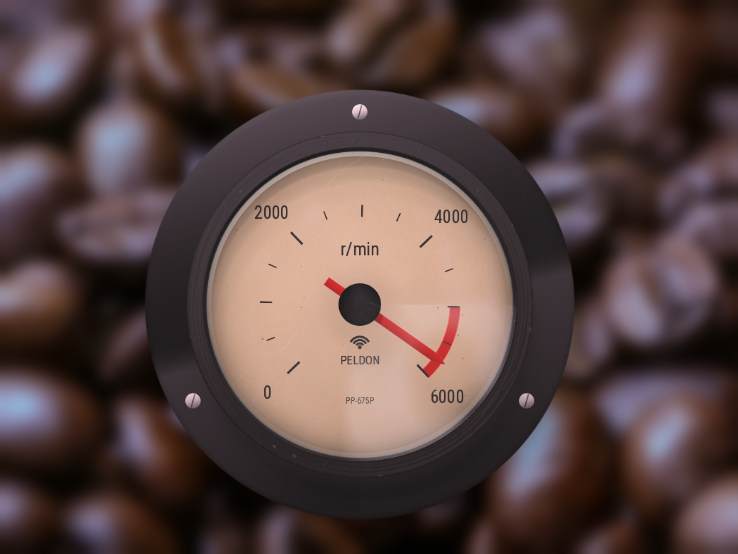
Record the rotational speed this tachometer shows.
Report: 5750 rpm
